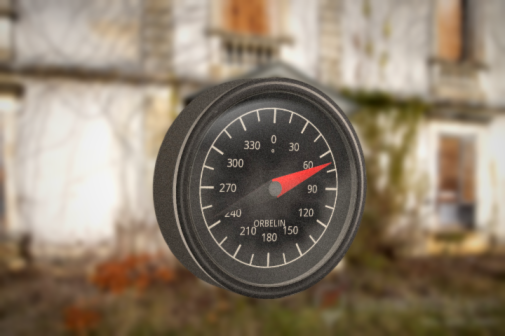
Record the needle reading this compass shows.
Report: 67.5 °
